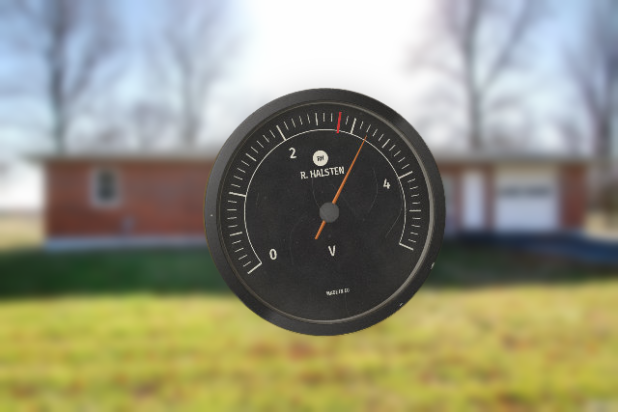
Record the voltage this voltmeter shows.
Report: 3.2 V
